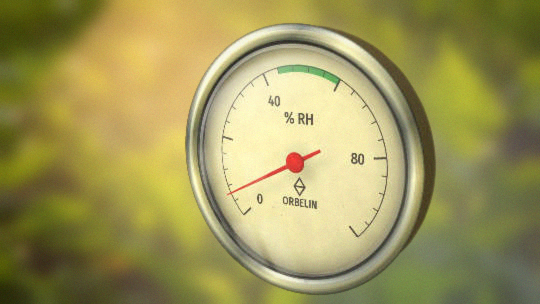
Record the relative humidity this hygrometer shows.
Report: 6 %
